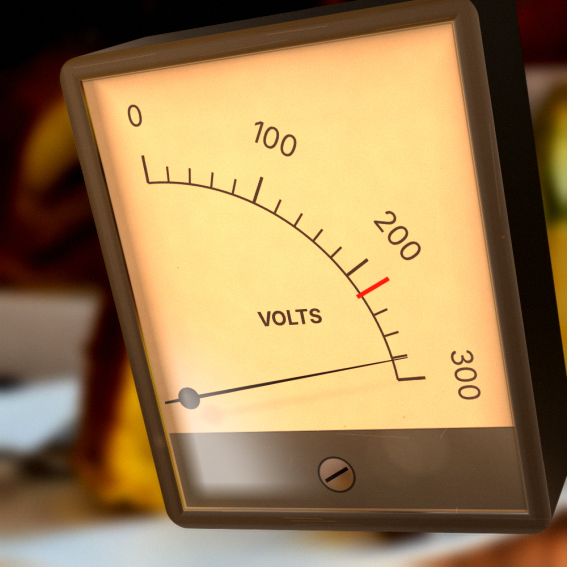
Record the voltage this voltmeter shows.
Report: 280 V
